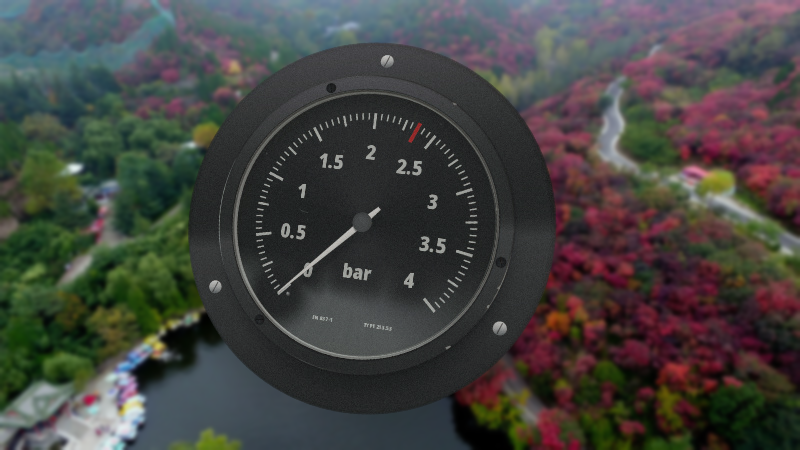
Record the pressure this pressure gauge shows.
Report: 0 bar
